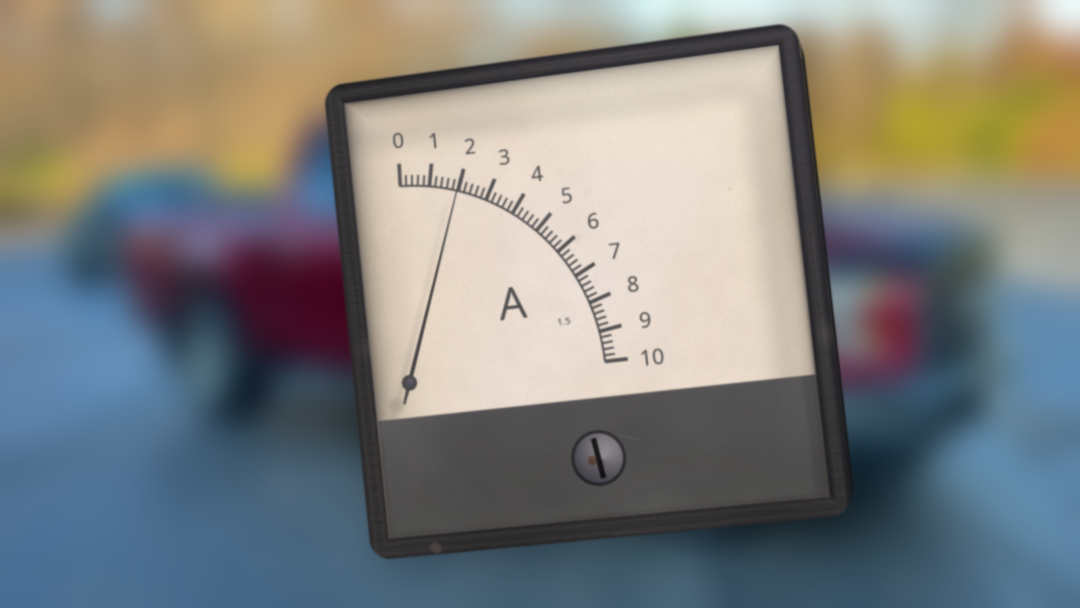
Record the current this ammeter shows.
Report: 2 A
